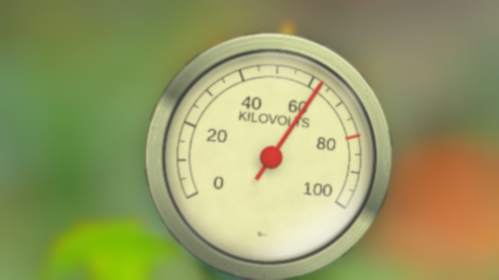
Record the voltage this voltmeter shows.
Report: 62.5 kV
